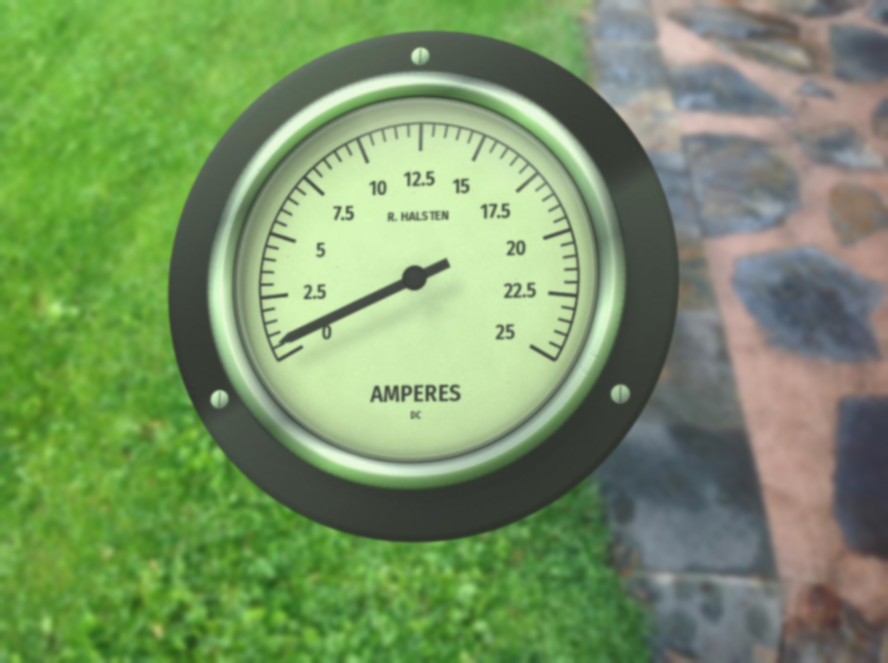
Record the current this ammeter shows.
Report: 0.5 A
